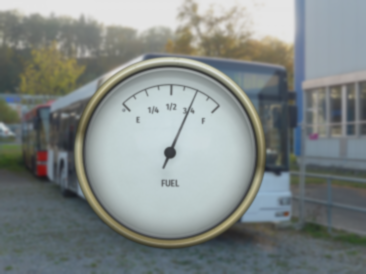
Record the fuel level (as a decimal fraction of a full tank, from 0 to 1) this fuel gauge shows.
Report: 0.75
